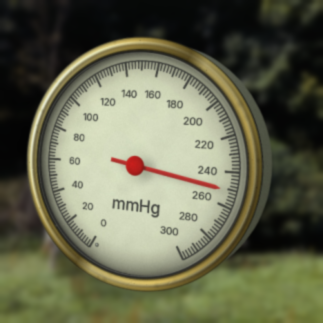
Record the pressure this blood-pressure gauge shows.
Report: 250 mmHg
